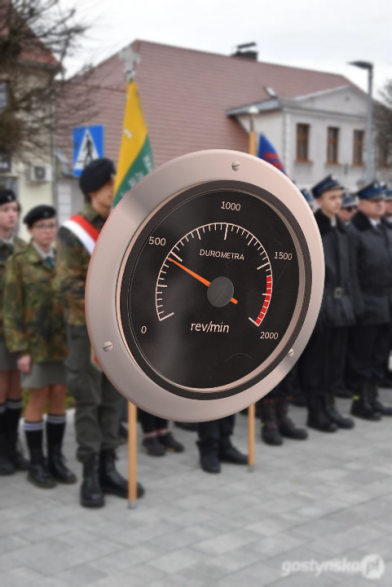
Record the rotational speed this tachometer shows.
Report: 450 rpm
